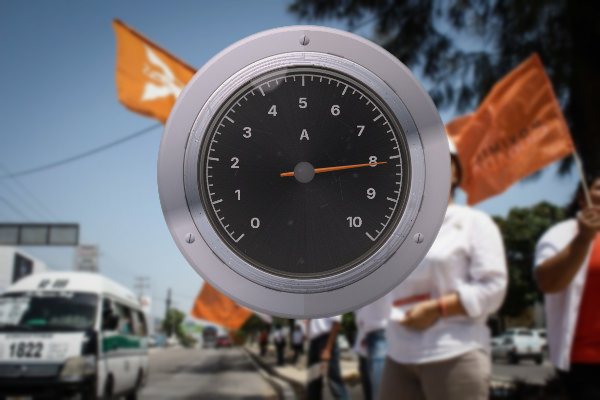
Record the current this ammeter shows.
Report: 8.1 A
